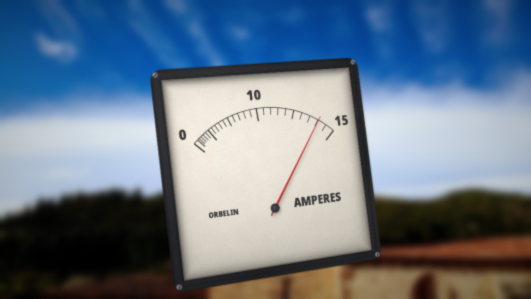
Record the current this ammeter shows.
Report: 14 A
